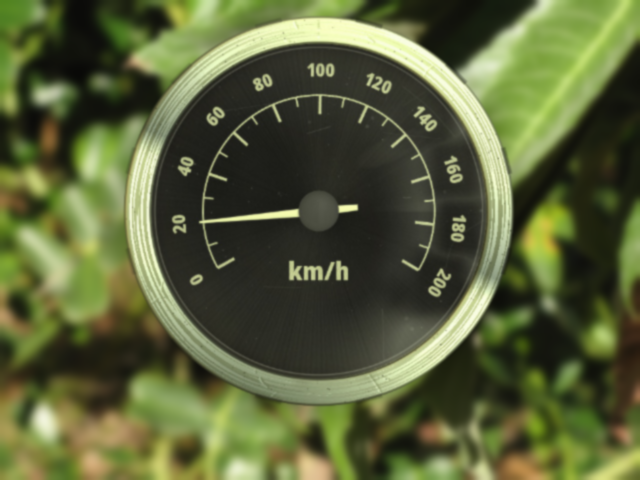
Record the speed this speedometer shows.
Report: 20 km/h
